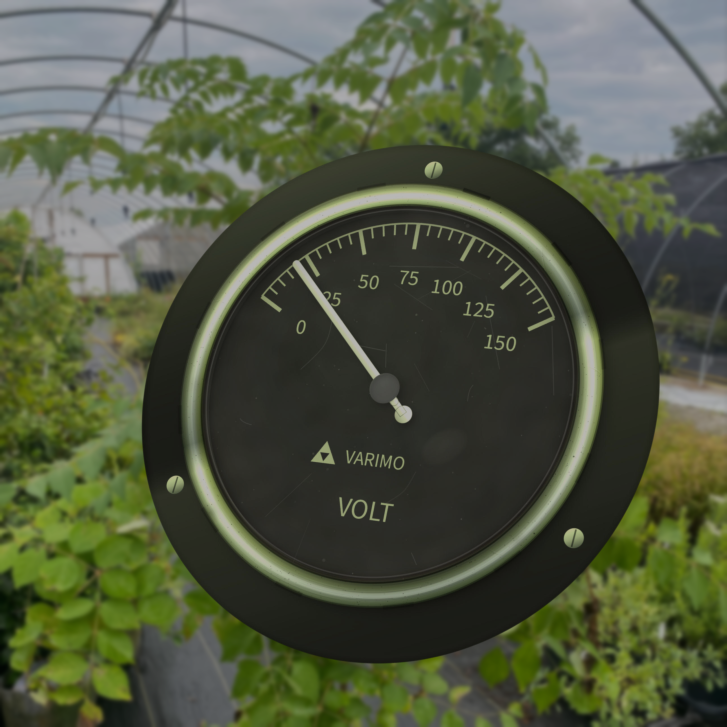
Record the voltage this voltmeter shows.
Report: 20 V
